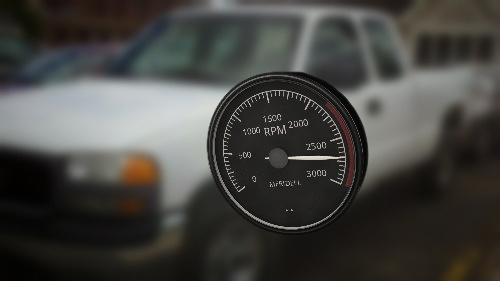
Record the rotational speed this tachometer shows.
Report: 2700 rpm
